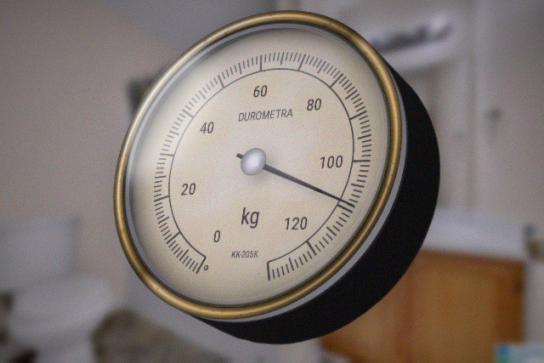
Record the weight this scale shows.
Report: 109 kg
